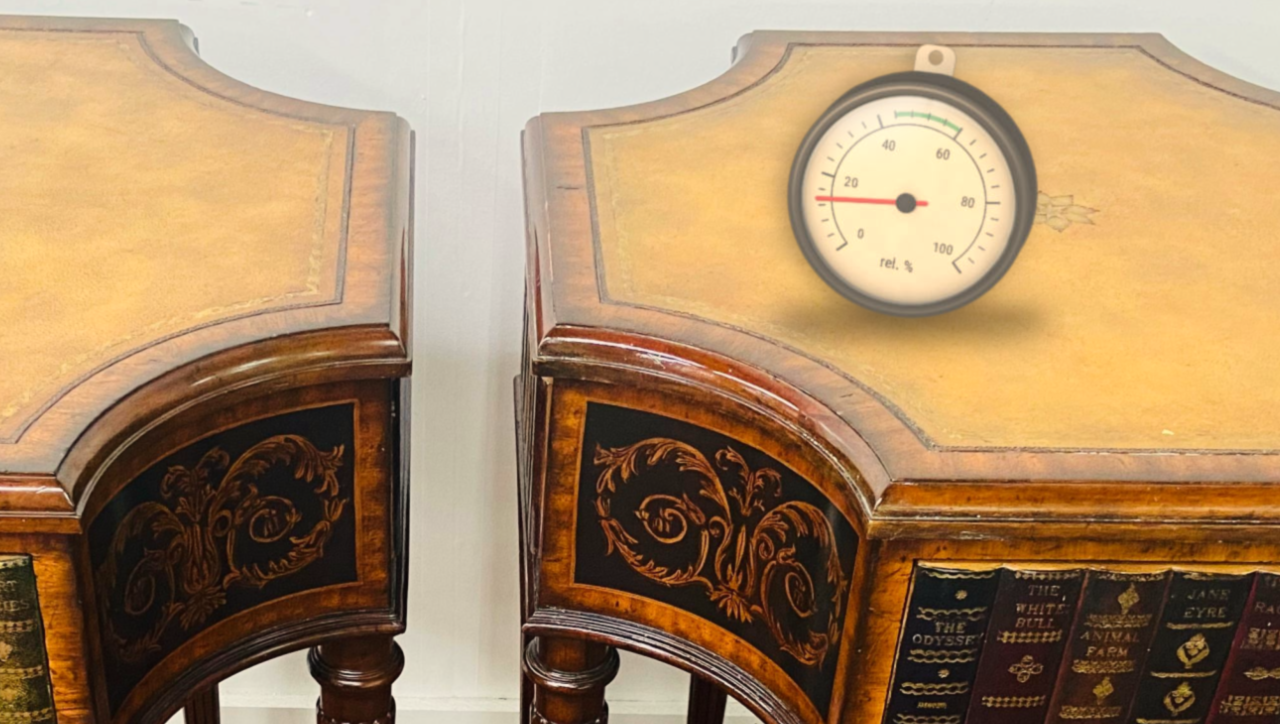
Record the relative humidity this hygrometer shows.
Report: 14 %
